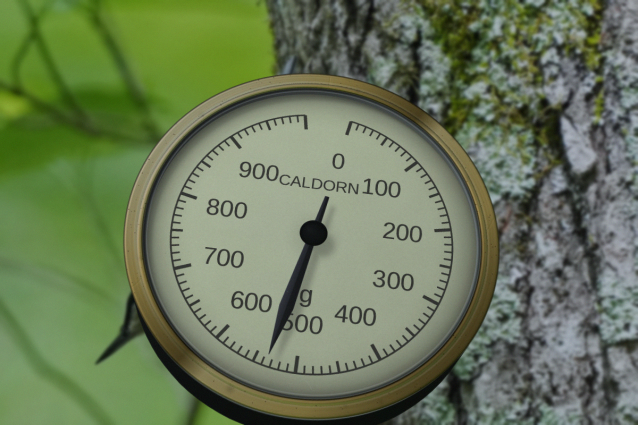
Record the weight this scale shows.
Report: 535 g
